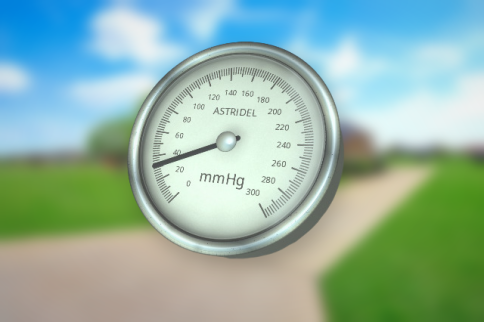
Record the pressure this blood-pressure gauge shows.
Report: 30 mmHg
